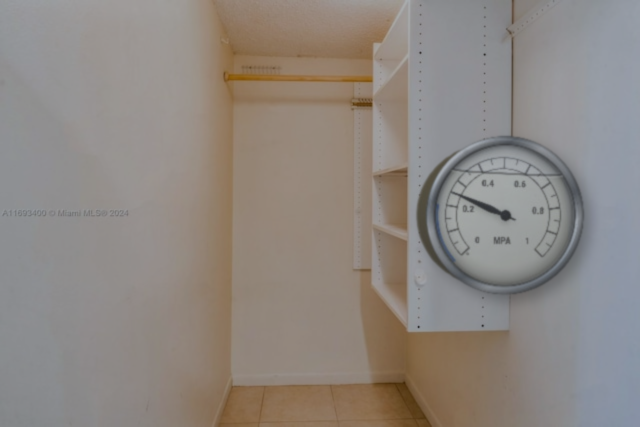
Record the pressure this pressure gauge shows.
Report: 0.25 MPa
